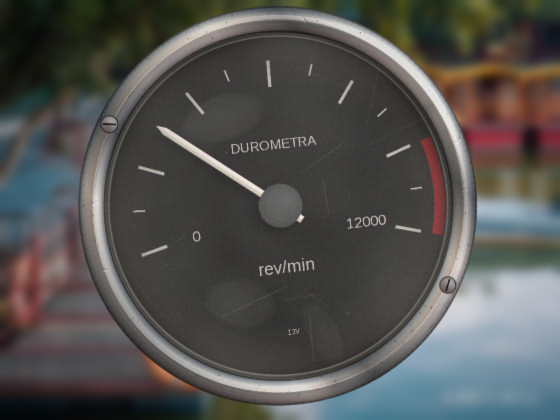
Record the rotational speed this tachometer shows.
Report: 3000 rpm
